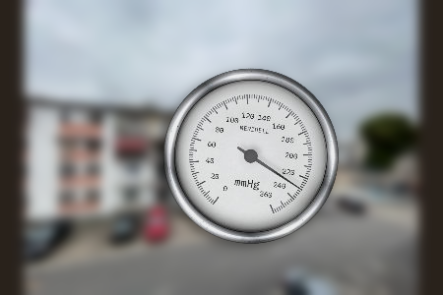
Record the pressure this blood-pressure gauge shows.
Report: 230 mmHg
